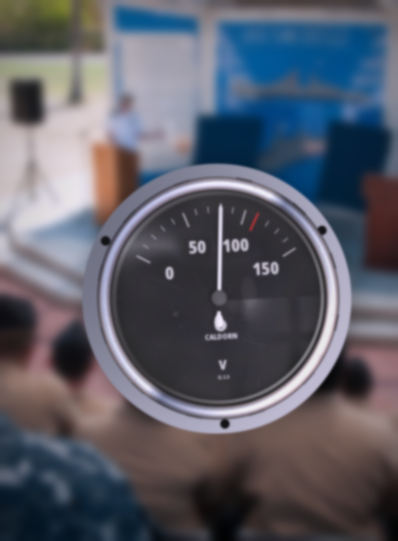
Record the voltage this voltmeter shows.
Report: 80 V
